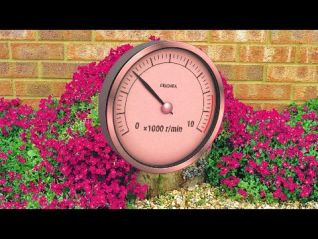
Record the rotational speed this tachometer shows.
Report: 3000 rpm
